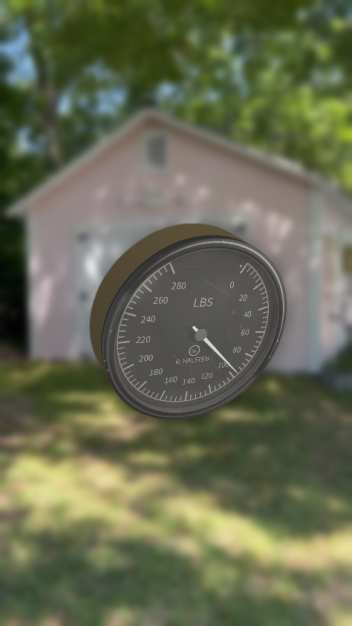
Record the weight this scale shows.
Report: 96 lb
